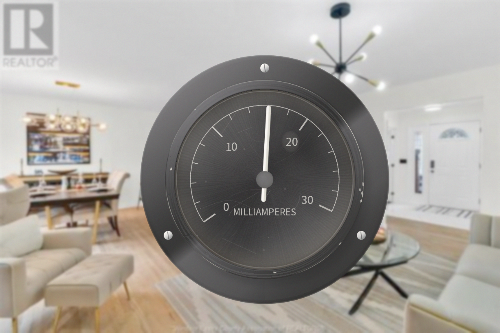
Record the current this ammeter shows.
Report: 16 mA
